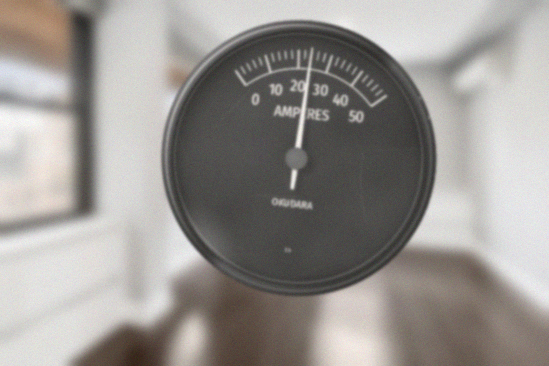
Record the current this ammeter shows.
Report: 24 A
